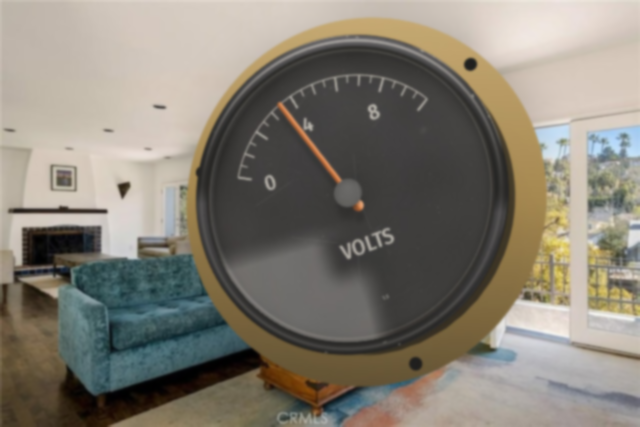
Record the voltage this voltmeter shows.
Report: 3.5 V
